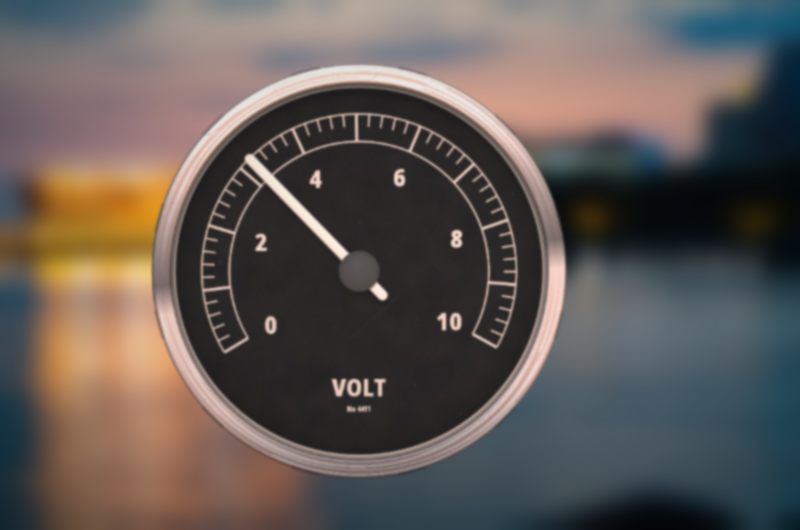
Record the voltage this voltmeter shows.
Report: 3.2 V
